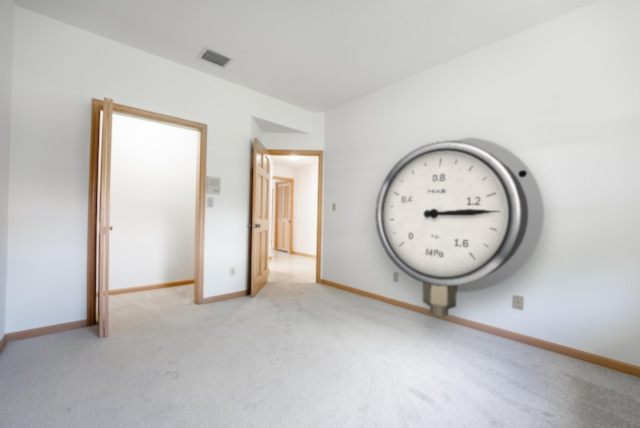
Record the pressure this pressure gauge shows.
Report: 1.3 MPa
